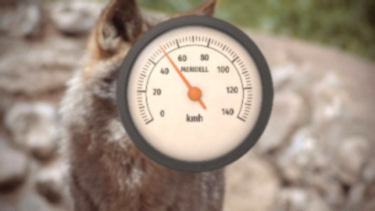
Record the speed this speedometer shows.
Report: 50 km/h
